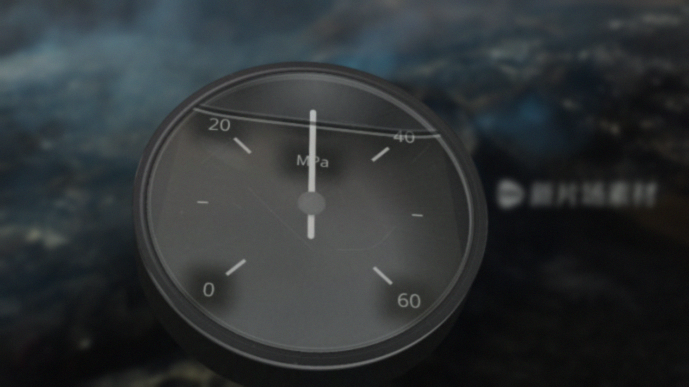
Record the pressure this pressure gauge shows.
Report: 30 MPa
